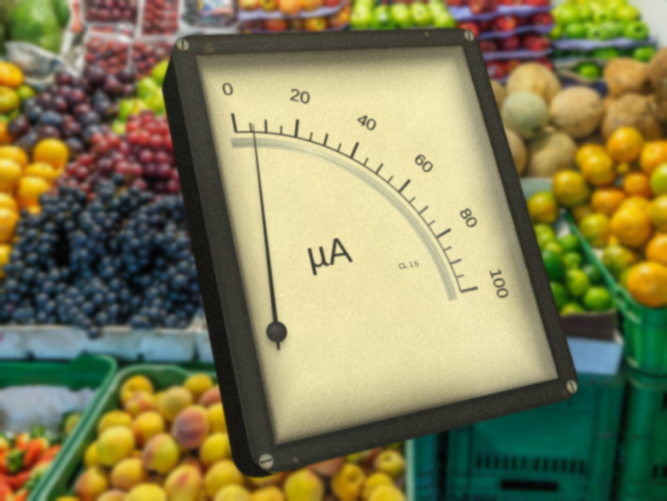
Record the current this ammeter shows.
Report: 5 µA
